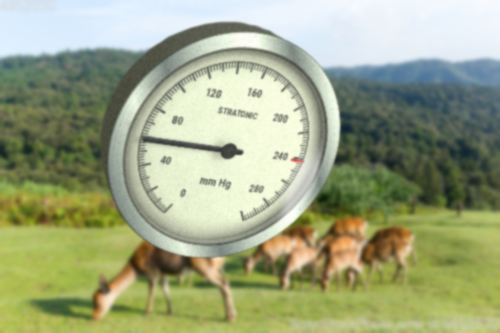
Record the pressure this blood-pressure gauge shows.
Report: 60 mmHg
